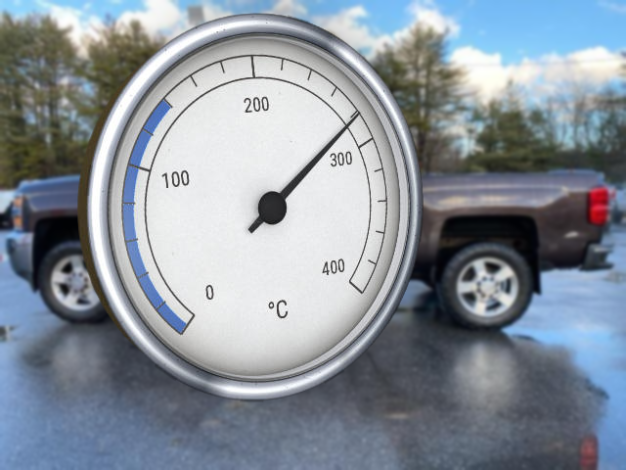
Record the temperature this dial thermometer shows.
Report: 280 °C
